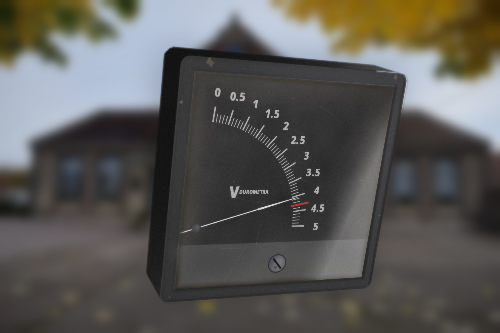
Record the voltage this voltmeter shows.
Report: 4 V
